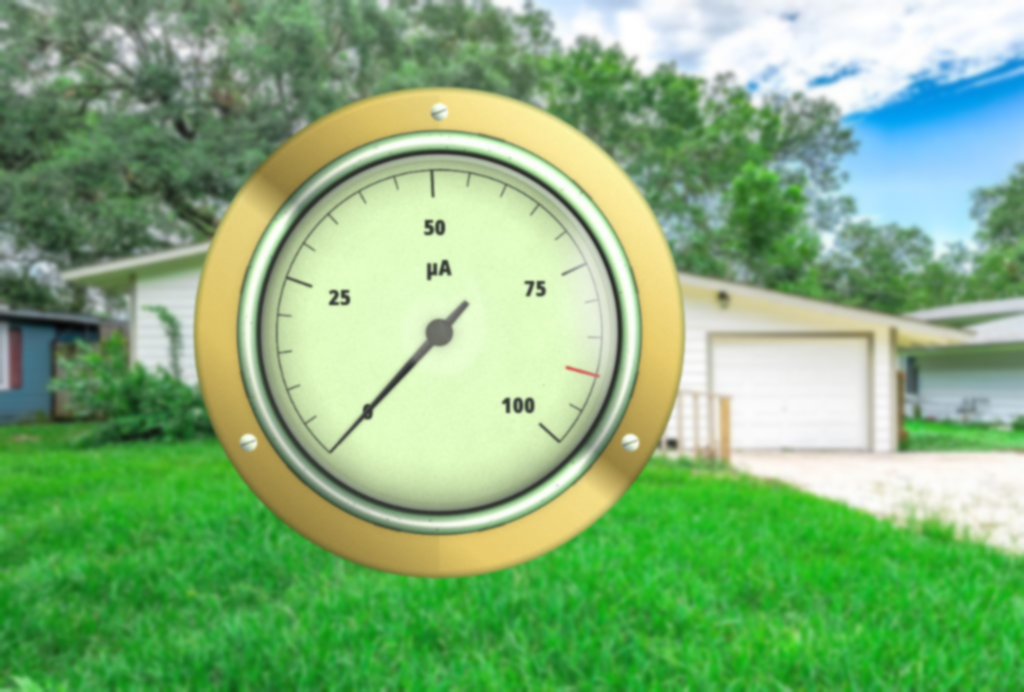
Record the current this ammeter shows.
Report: 0 µA
